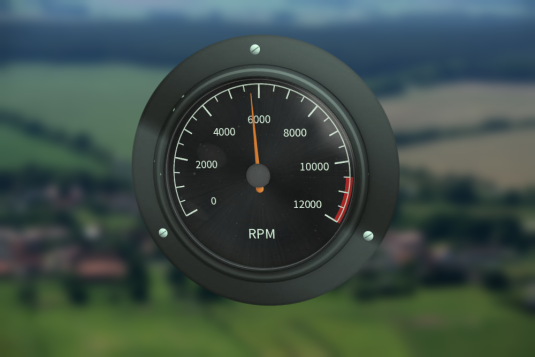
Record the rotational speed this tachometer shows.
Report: 5750 rpm
